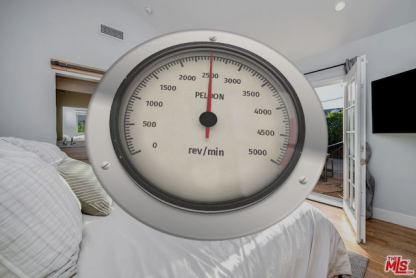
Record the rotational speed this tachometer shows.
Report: 2500 rpm
